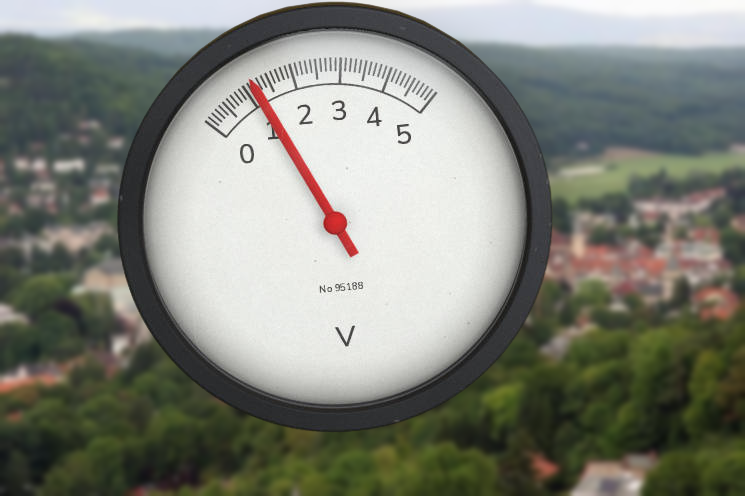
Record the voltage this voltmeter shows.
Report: 1.2 V
